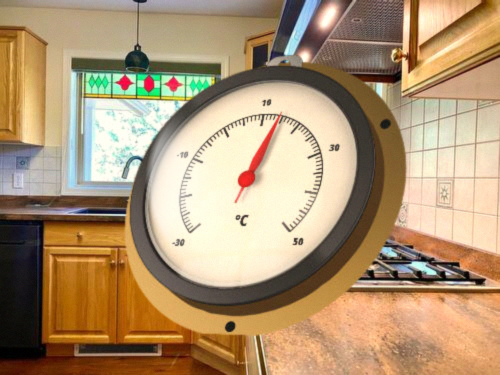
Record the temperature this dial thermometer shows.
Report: 15 °C
